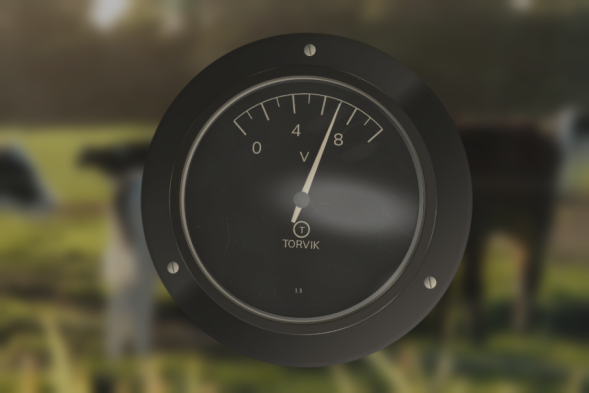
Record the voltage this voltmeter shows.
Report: 7 V
